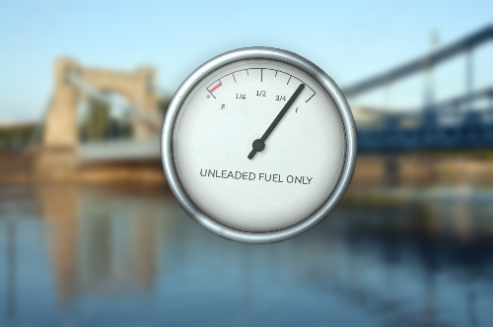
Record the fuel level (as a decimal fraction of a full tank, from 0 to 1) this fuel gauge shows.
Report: 0.875
